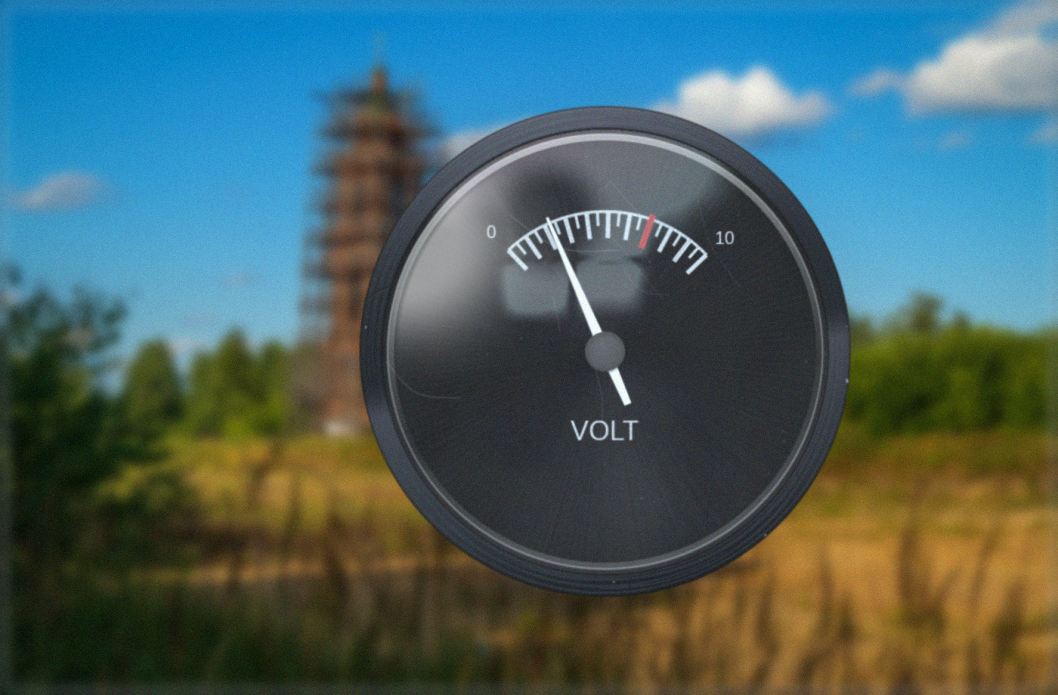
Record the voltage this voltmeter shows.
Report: 2.25 V
